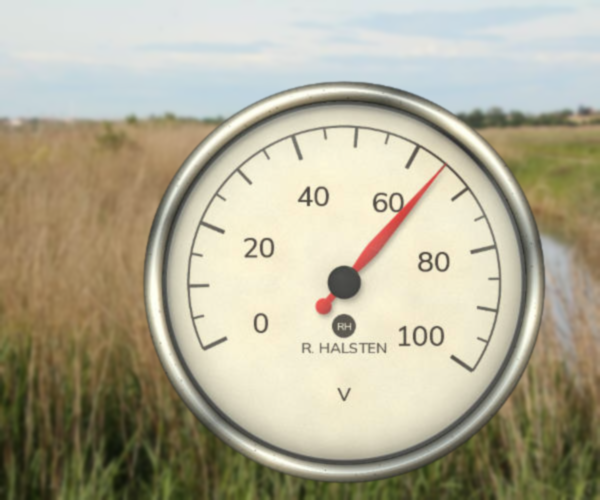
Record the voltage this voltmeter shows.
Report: 65 V
